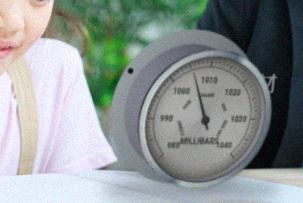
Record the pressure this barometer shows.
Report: 1005 mbar
